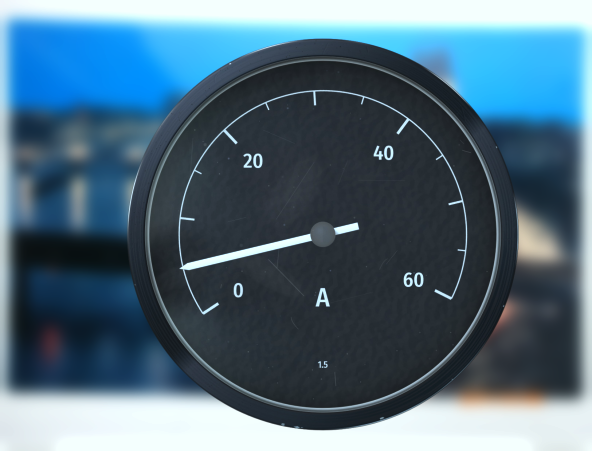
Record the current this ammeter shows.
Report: 5 A
